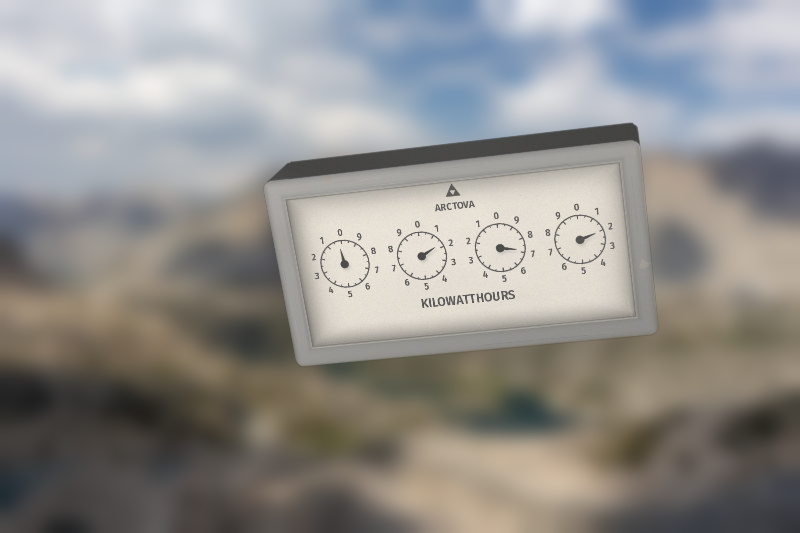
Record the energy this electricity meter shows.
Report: 172 kWh
